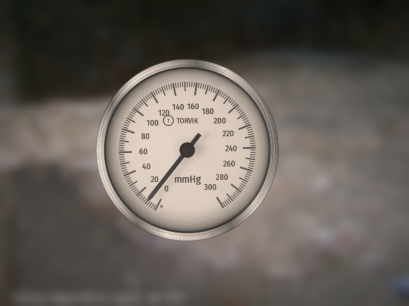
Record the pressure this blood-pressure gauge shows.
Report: 10 mmHg
